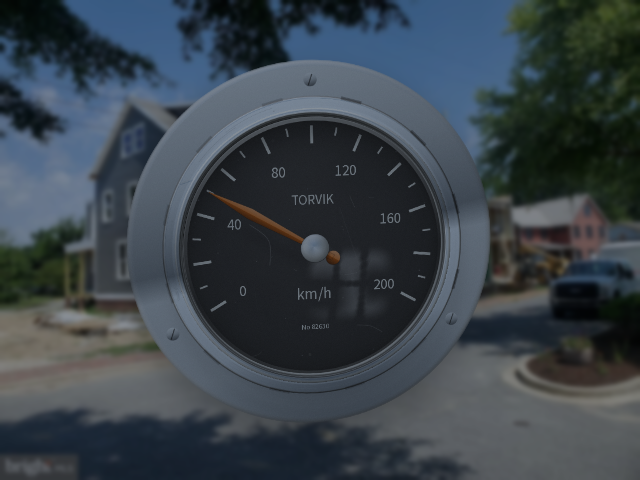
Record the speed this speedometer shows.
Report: 50 km/h
